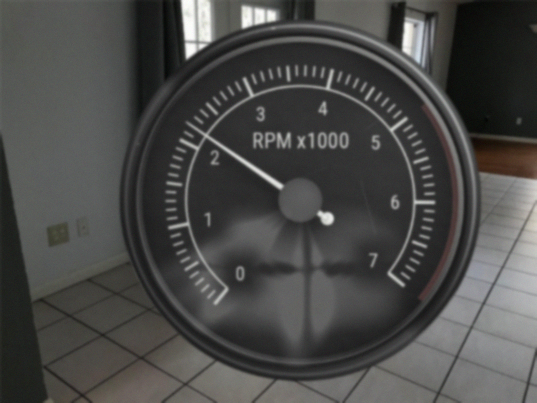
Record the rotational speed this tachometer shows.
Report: 2200 rpm
